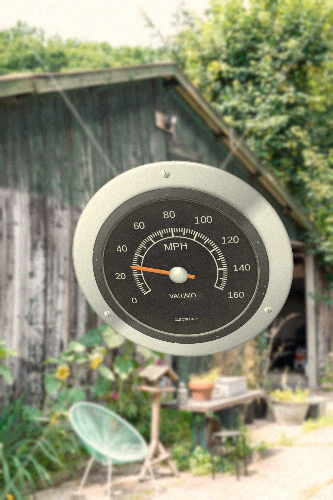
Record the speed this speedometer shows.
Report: 30 mph
